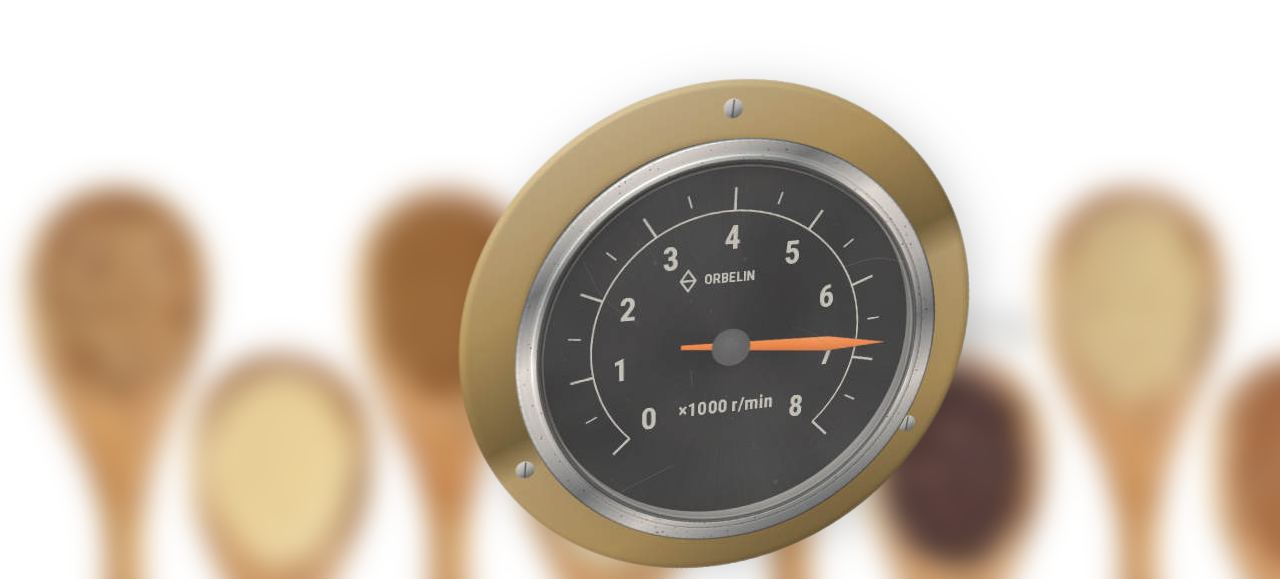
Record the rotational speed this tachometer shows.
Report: 6750 rpm
